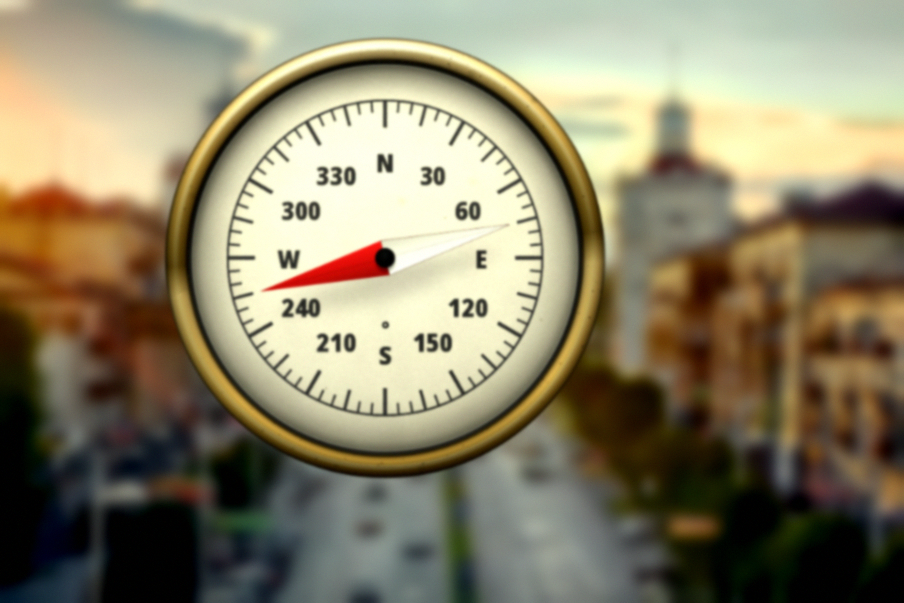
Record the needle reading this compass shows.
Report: 255 °
